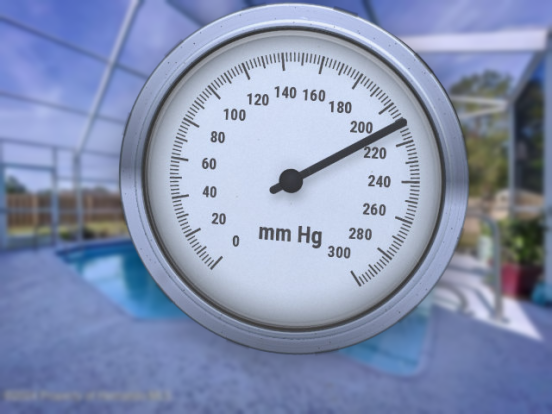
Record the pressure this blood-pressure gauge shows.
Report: 210 mmHg
